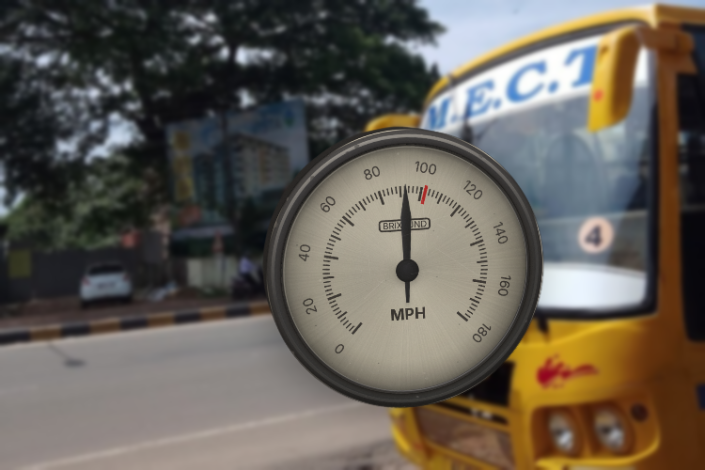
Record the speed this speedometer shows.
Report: 92 mph
